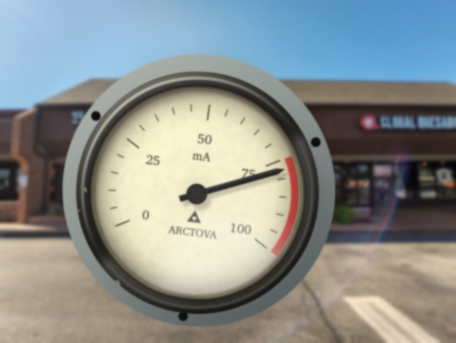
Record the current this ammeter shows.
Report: 77.5 mA
